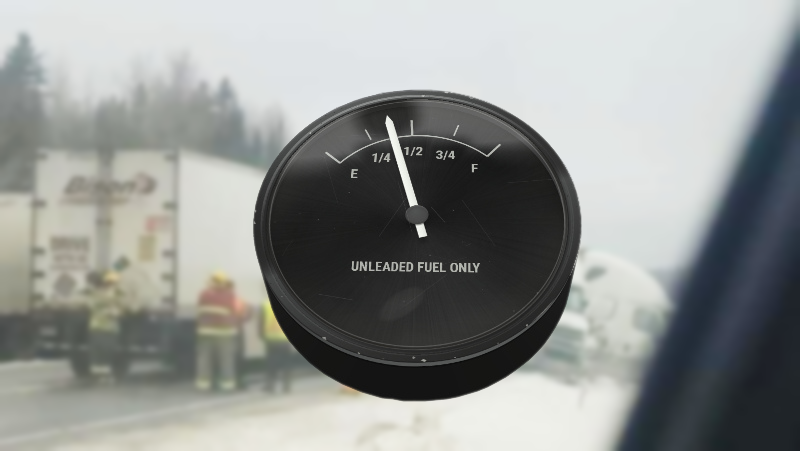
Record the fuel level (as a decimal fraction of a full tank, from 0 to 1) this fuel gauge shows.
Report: 0.375
